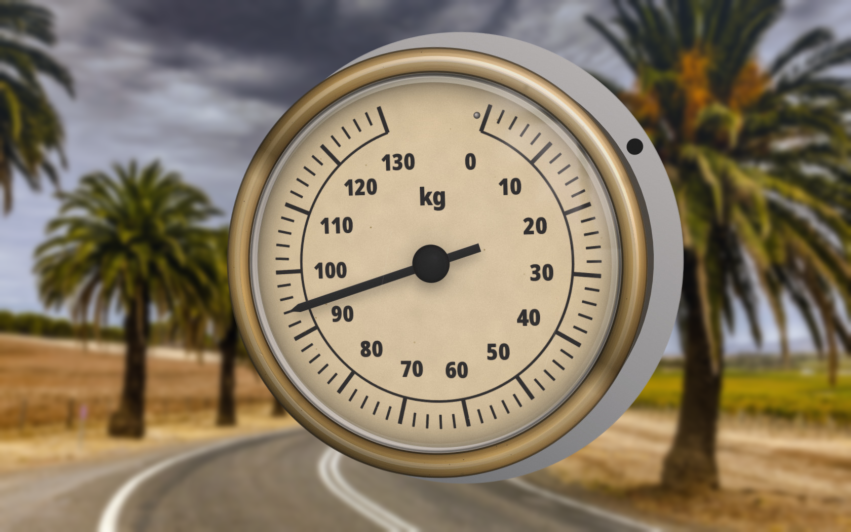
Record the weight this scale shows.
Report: 94 kg
